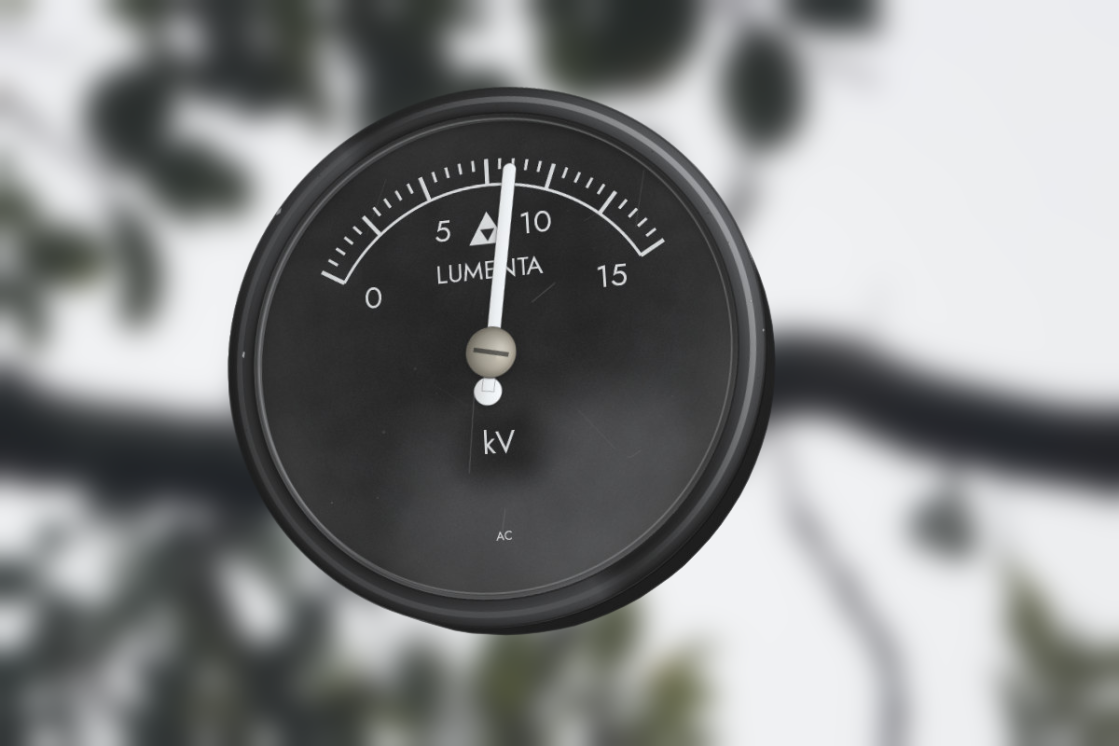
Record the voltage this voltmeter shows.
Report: 8.5 kV
